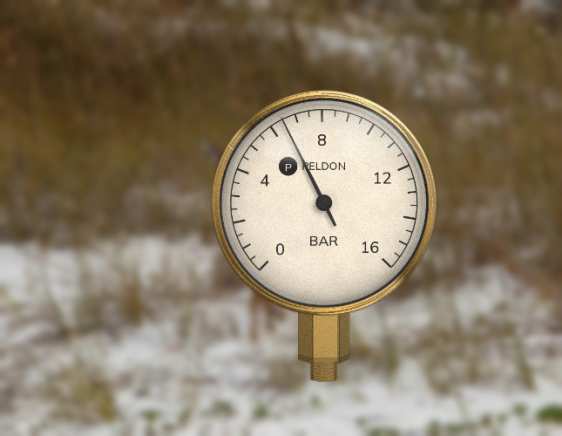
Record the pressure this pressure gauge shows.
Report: 6.5 bar
